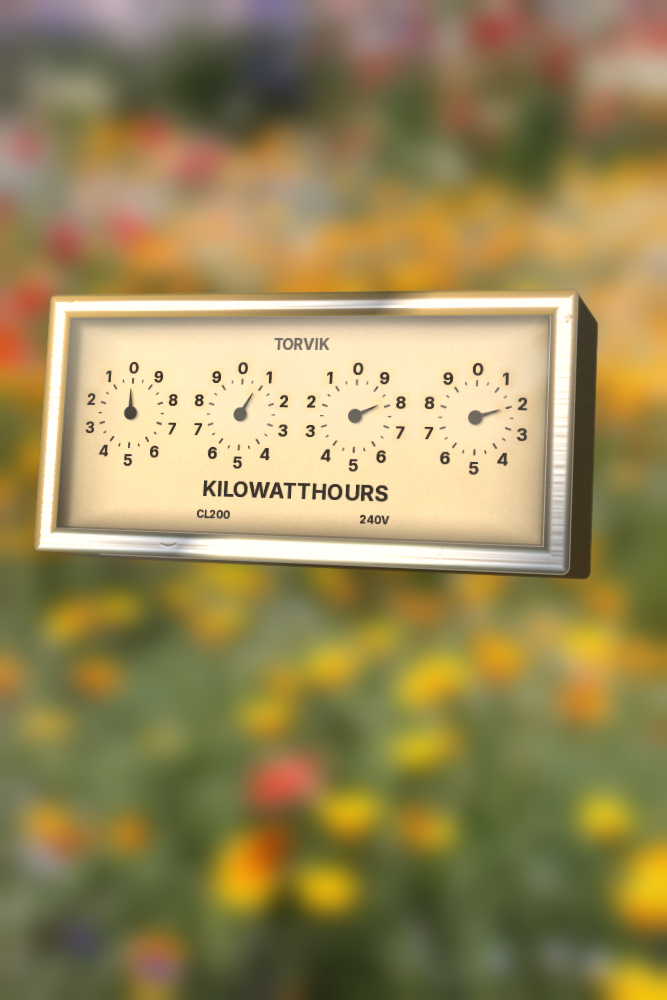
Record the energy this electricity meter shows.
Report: 82 kWh
